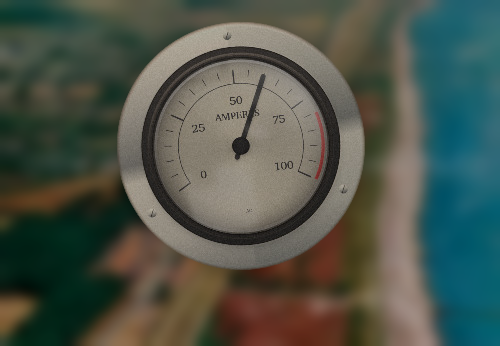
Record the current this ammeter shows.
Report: 60 A
